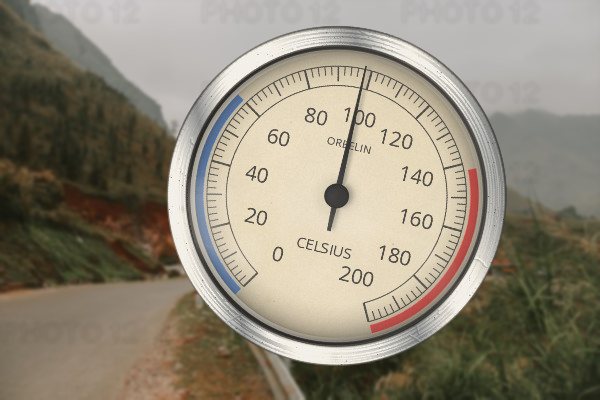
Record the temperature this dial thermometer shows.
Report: 98 °C
